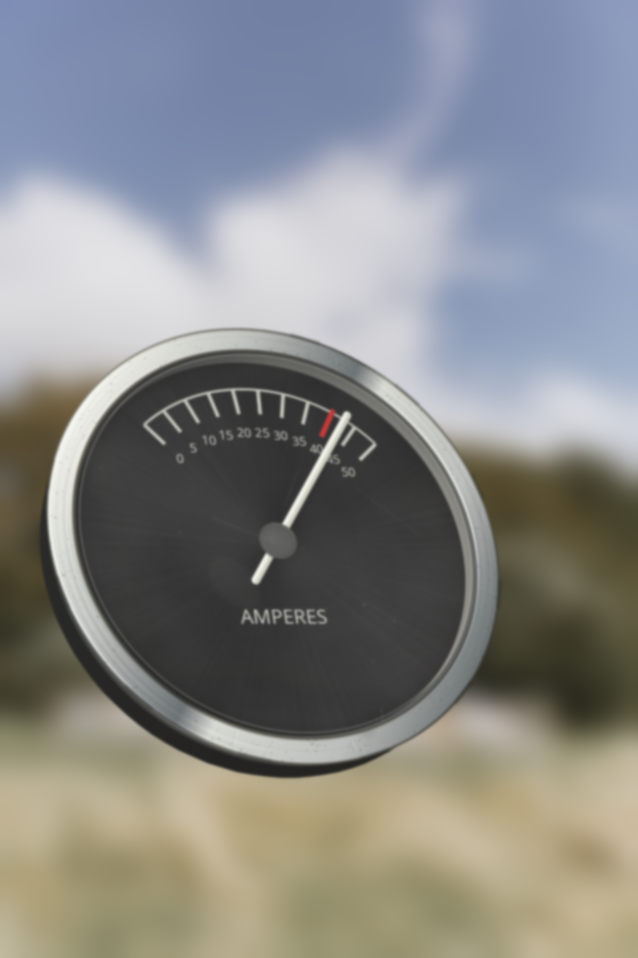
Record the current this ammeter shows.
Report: 42.5 A
